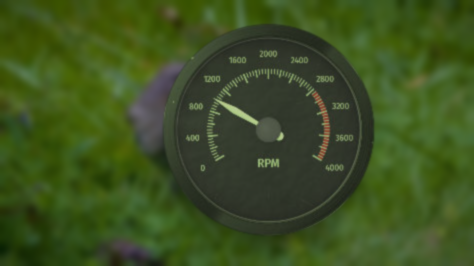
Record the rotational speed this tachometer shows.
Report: 1000 rpm
